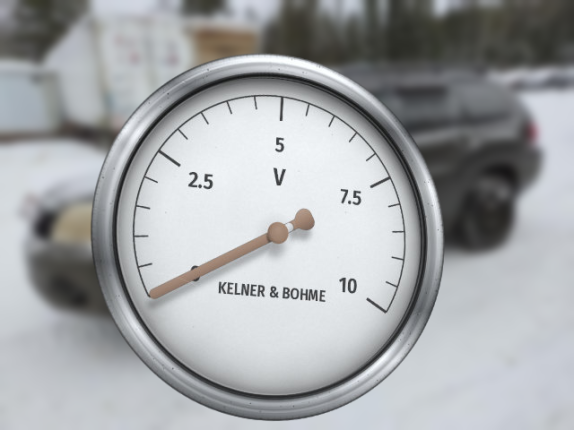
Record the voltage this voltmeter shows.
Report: 0 V
